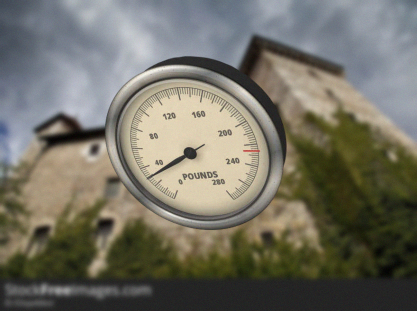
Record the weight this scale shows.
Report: 30 lb
